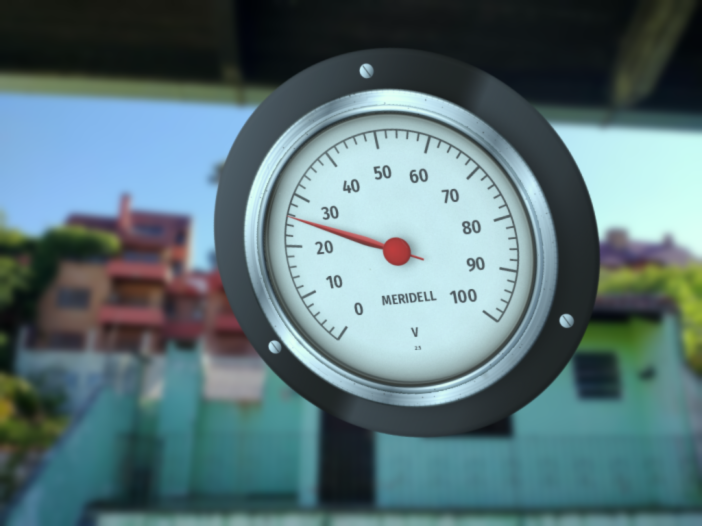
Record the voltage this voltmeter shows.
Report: 26 V
